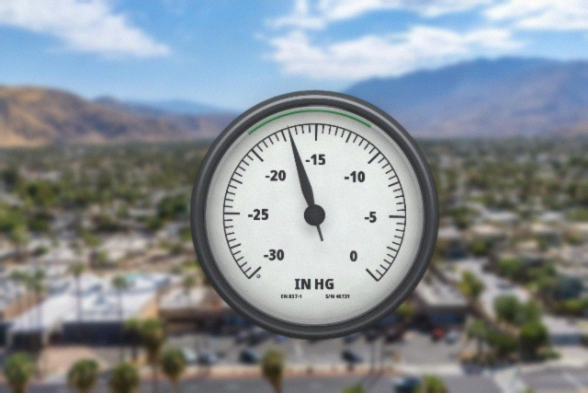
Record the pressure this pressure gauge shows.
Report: -17 inHg
